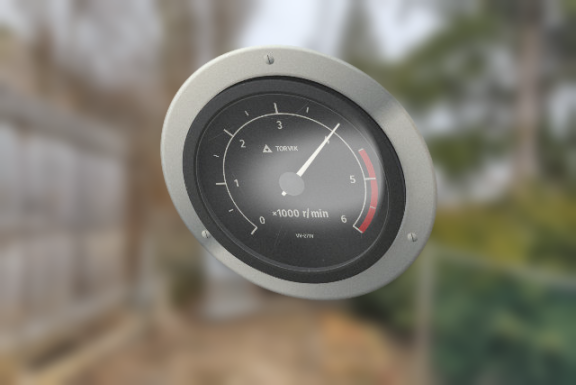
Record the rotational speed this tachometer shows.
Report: 4000 rpm
